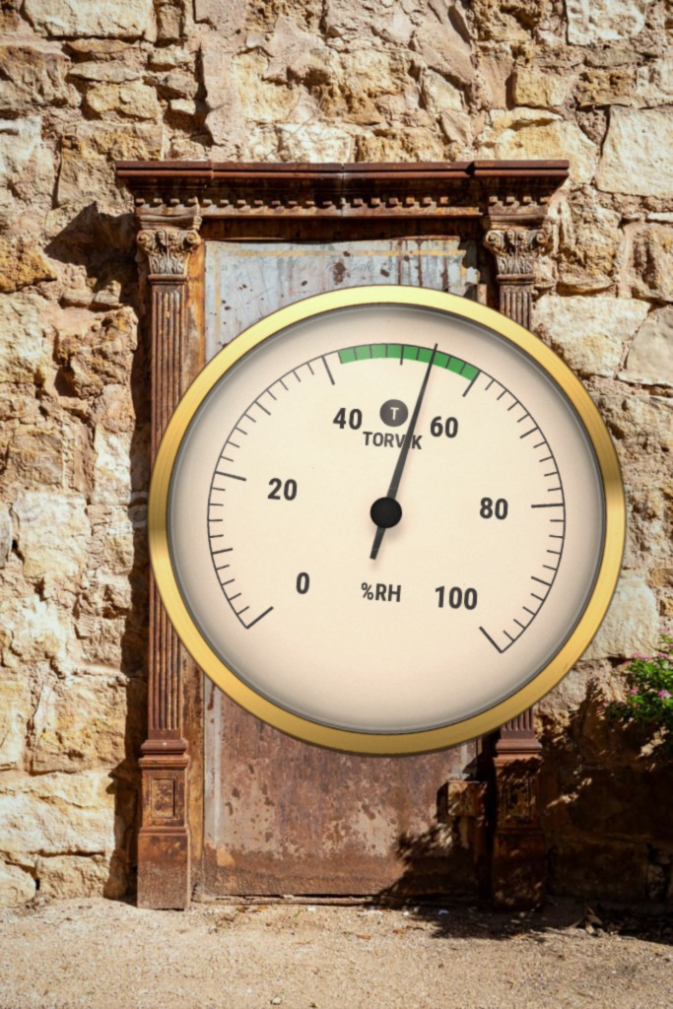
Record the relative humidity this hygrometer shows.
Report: 54 %
